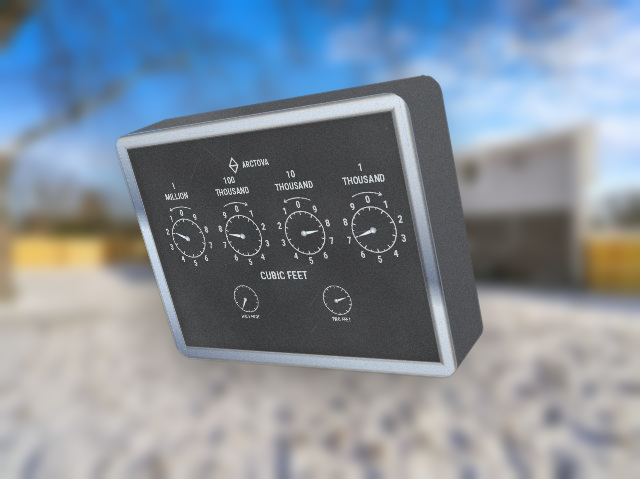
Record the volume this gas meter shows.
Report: 177700 ft³
